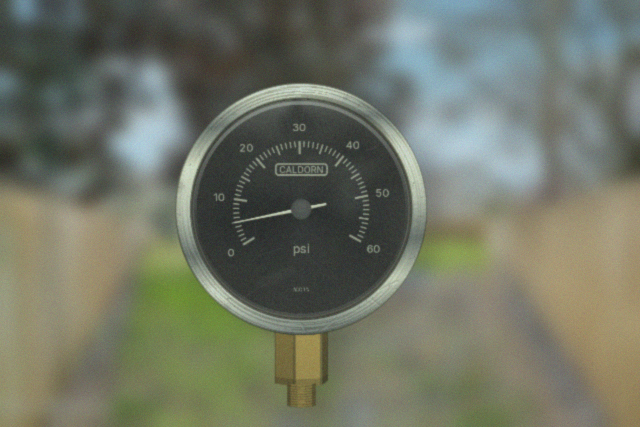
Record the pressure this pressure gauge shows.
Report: 5 psi
